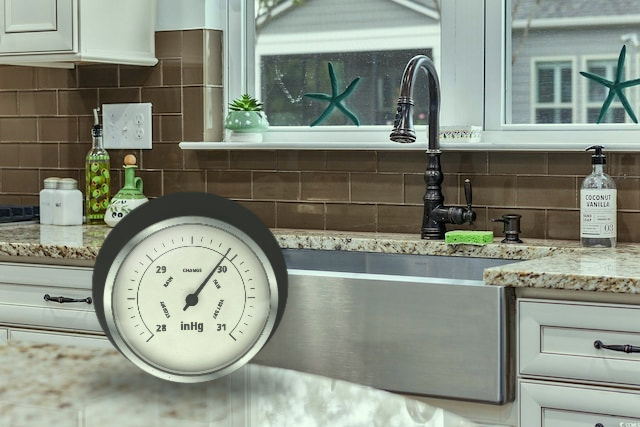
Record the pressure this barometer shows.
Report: 29.9 inHg
